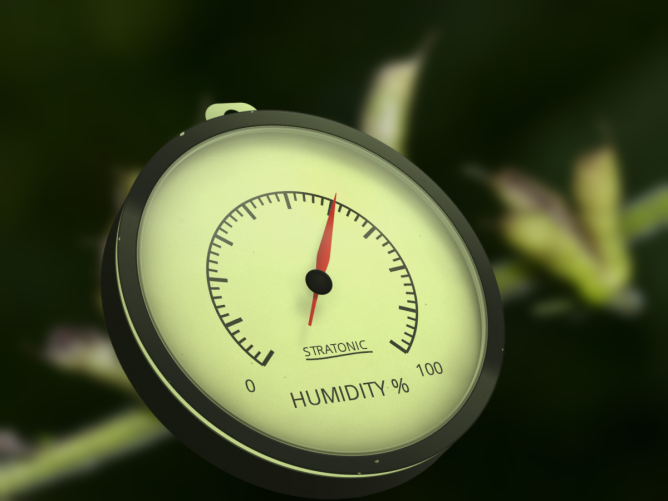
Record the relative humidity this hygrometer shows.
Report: 60 %
